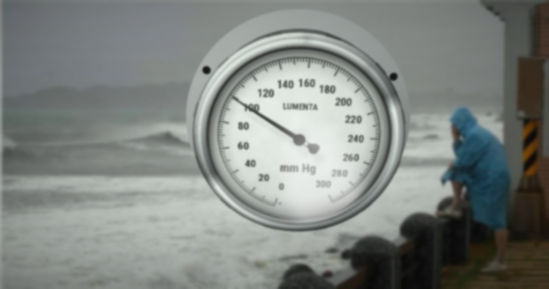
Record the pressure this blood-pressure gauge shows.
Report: 100 mmHg
